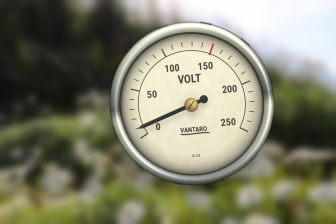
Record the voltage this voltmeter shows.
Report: 10 V
